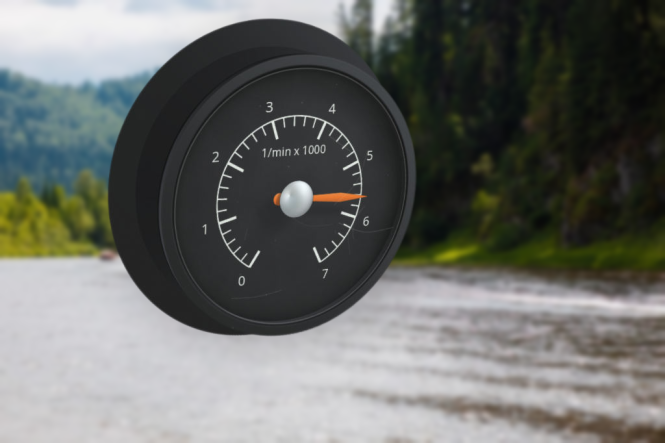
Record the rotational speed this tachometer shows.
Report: 5600 rpm
